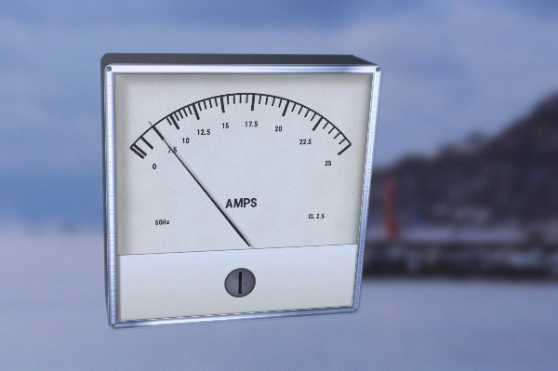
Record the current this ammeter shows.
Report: 7.5 A
